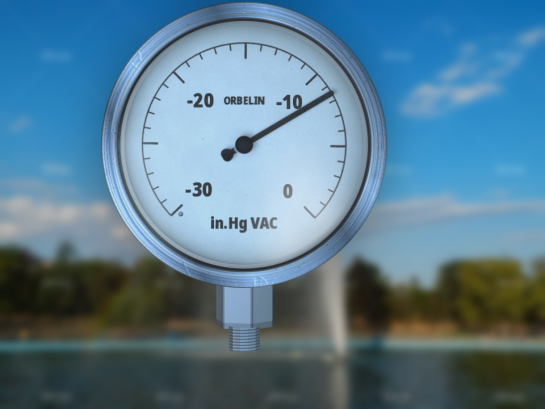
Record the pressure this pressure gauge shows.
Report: -8.5 inHg
